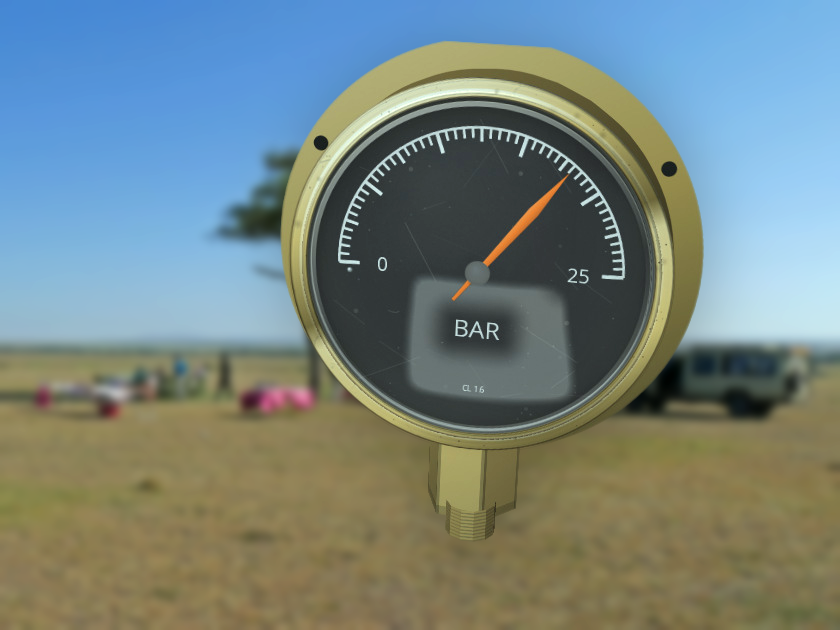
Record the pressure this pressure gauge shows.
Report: 18 bar
